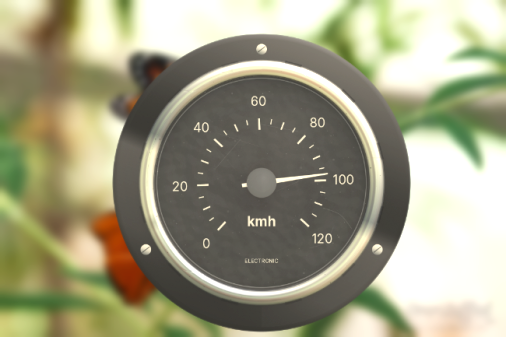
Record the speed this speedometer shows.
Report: 97.5 km/h
